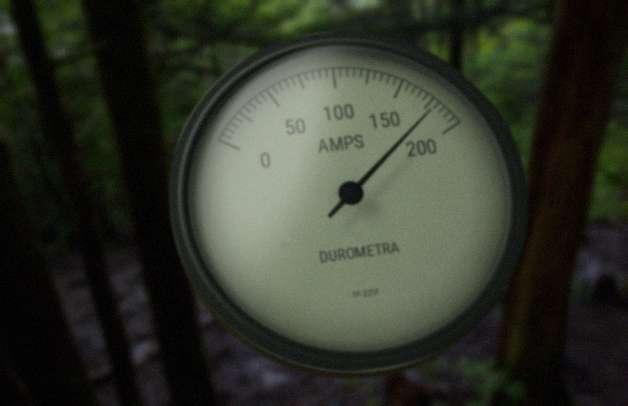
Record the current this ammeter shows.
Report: 180 A
